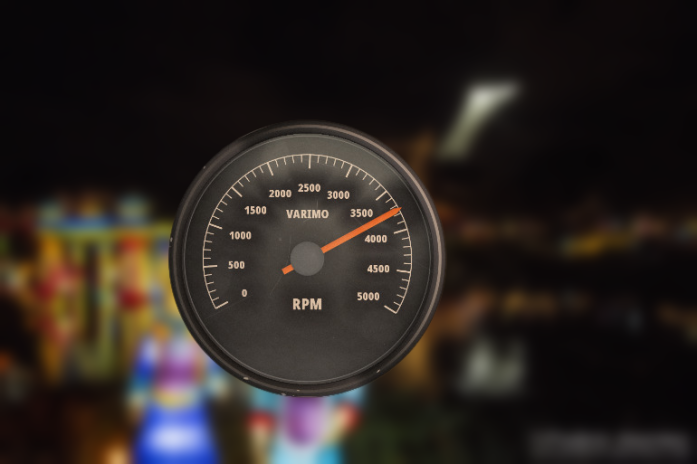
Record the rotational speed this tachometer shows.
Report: 3750 rpm
